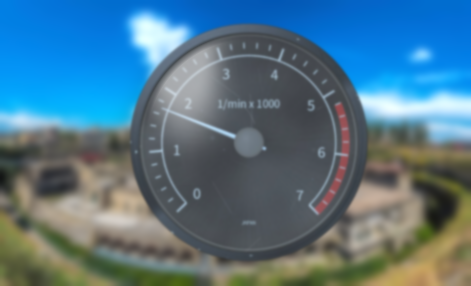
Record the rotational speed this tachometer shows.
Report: 1700 rpm
